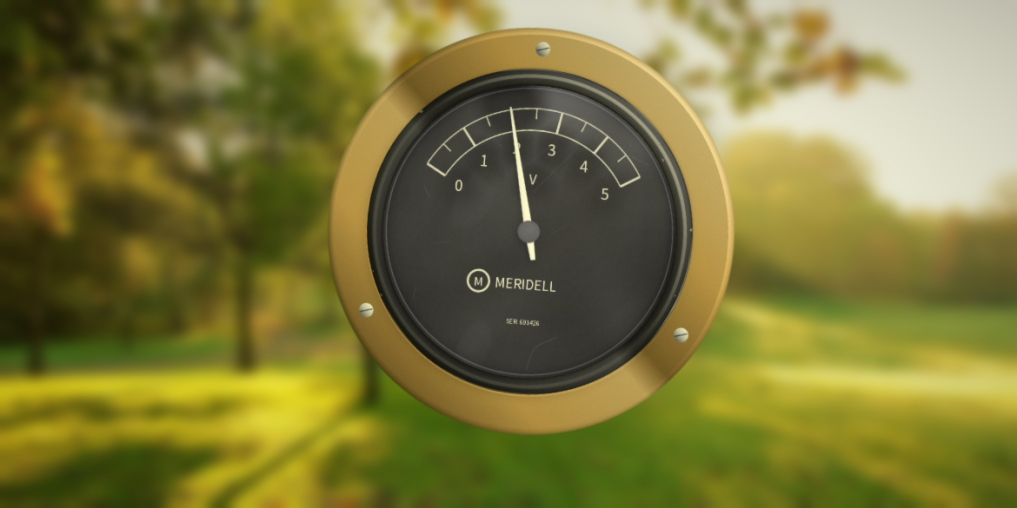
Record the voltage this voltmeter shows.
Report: 2 V
